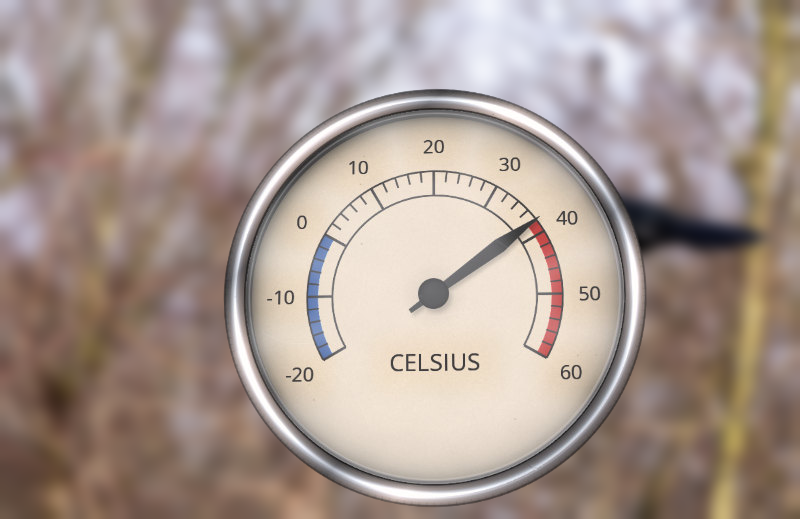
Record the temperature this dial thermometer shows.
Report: 38 °C
